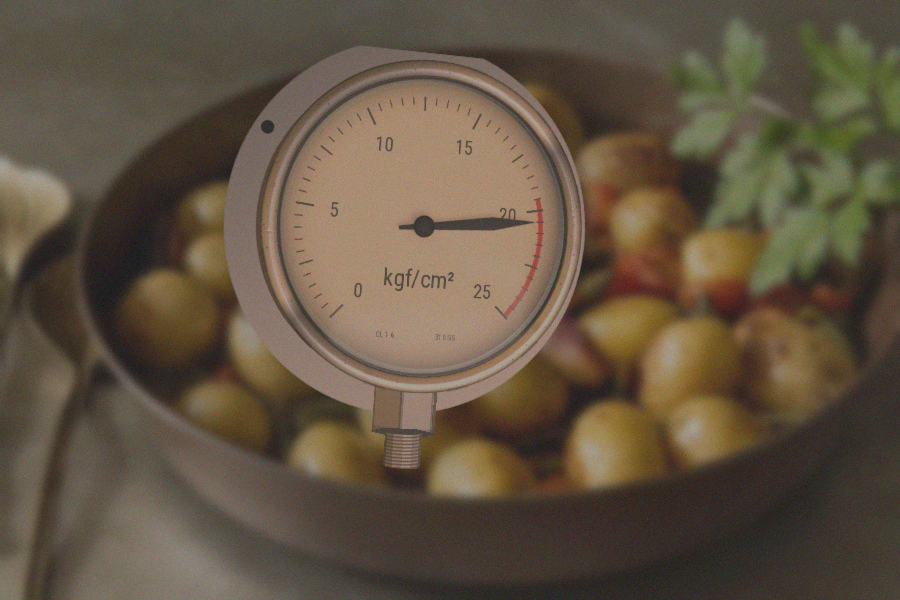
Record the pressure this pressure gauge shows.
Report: 20.5 kg/cm²
